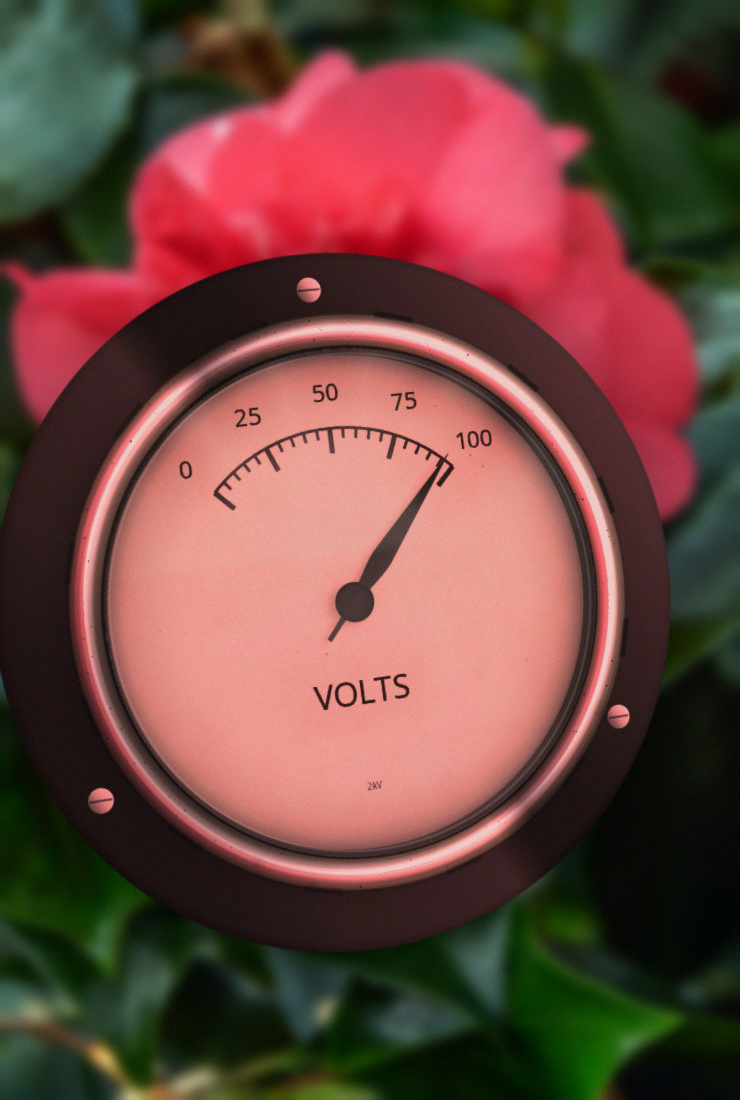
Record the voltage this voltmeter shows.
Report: 95 V
